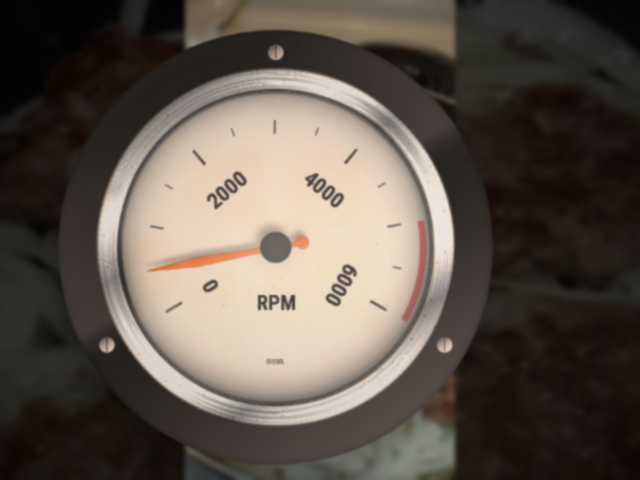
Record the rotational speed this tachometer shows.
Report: 500 rpm
